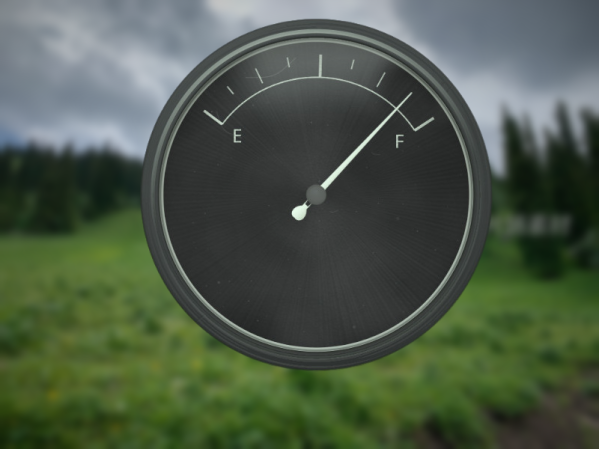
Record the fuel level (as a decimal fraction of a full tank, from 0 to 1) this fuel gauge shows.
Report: 0.875
